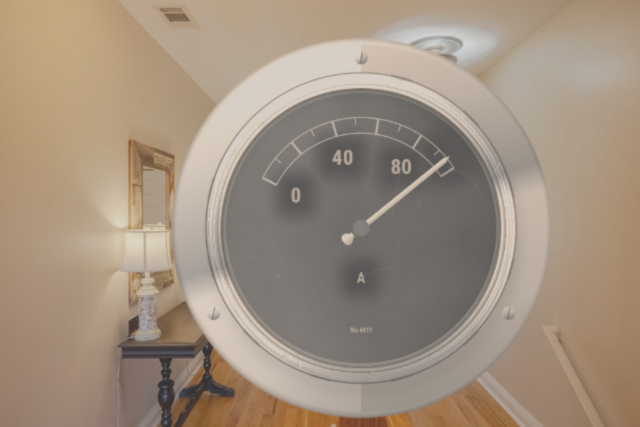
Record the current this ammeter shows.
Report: 95 A
